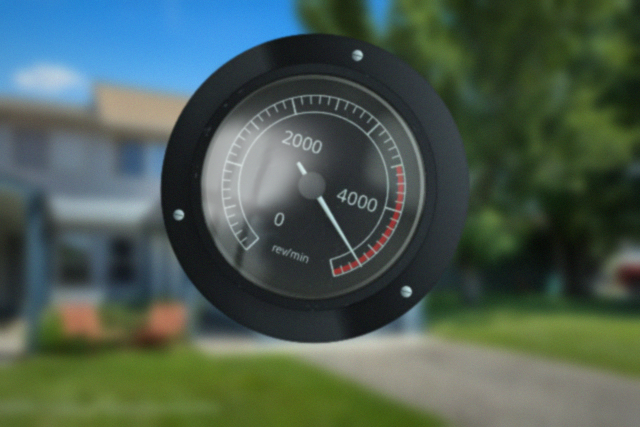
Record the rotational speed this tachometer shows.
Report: 4700 rpm
